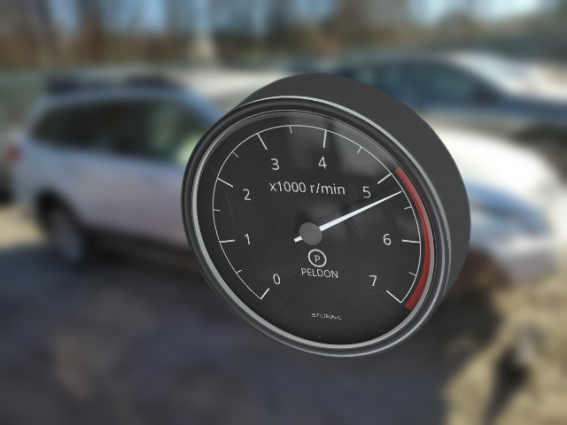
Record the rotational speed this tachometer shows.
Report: 5250 rpm
